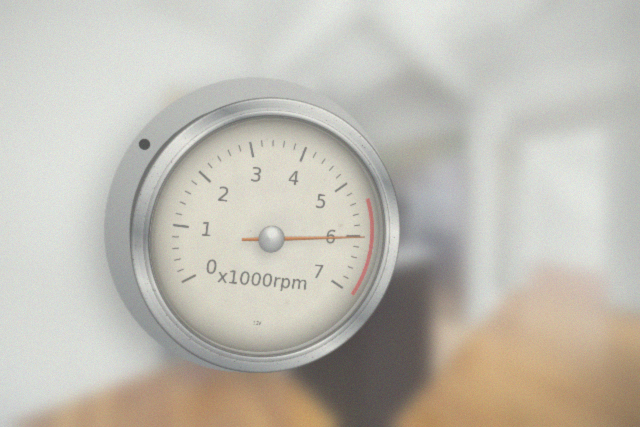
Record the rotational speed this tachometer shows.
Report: 6000 rpm
